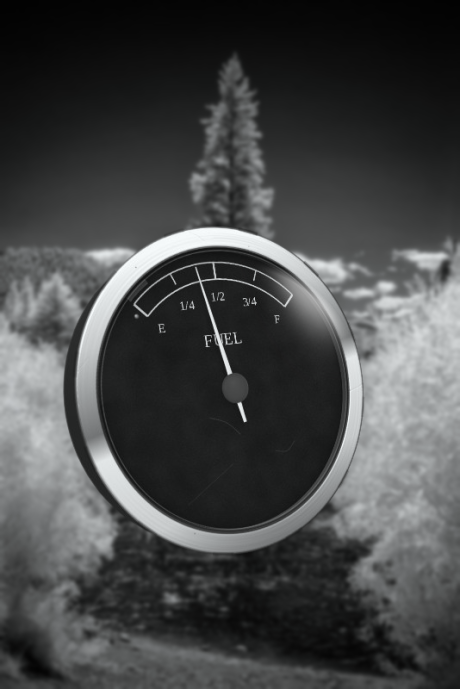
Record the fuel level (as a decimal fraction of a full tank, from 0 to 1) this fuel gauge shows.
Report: 0.375
